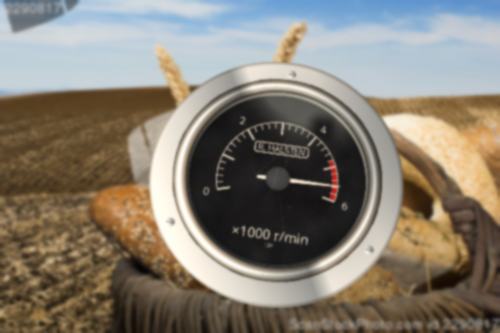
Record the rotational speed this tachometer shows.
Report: 5600 rpm
